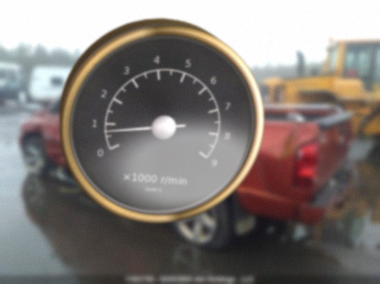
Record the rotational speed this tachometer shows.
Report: 750 rpm
